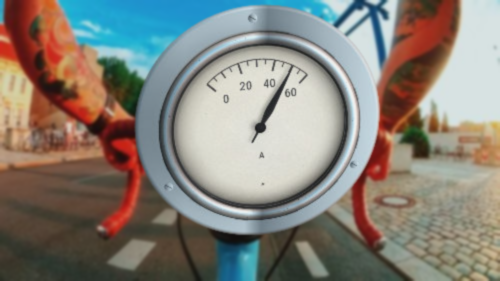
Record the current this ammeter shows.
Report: 50 A
